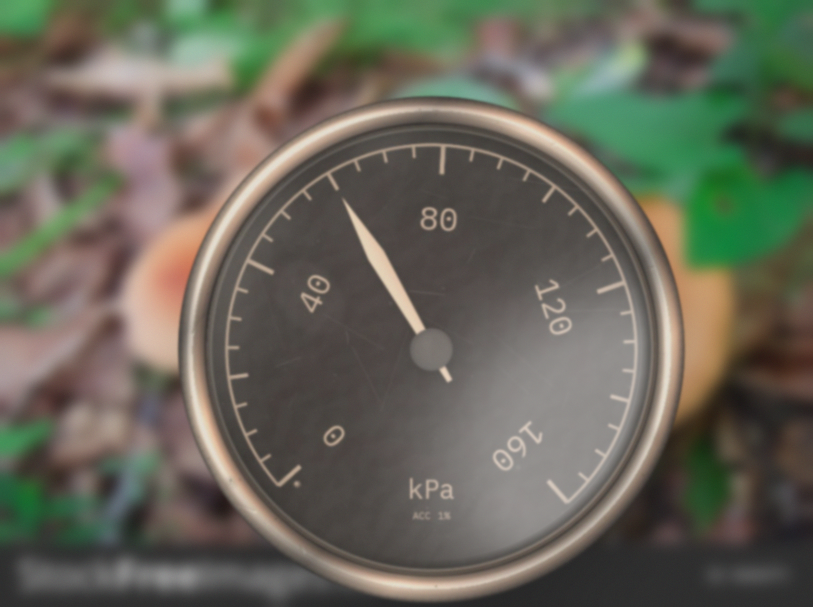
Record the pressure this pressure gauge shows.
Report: 60 kPa
